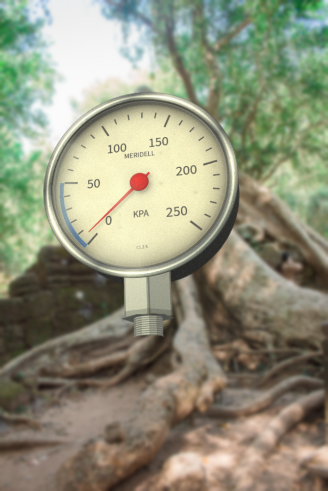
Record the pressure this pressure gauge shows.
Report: 5 kPa
